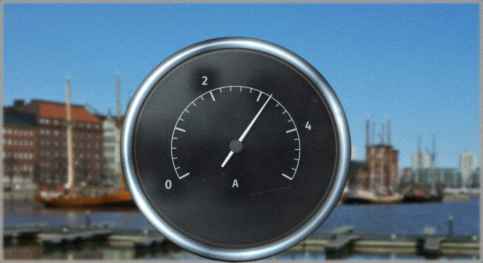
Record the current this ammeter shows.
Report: 3.2 A
